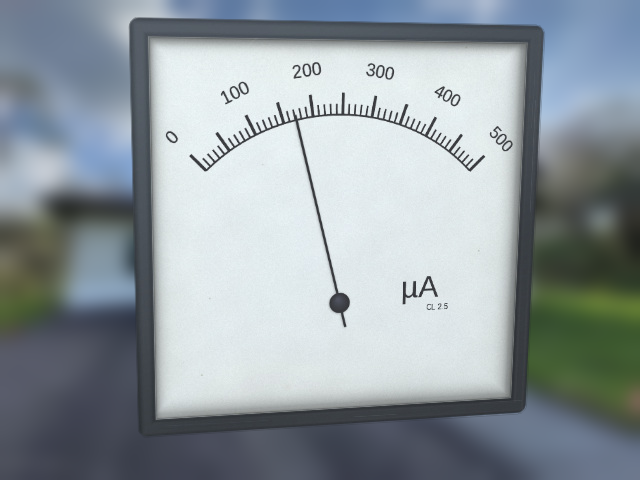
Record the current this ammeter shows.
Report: 170 µA
